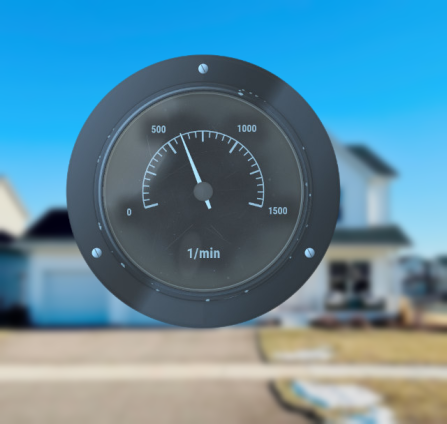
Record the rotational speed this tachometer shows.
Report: 600 rpm
